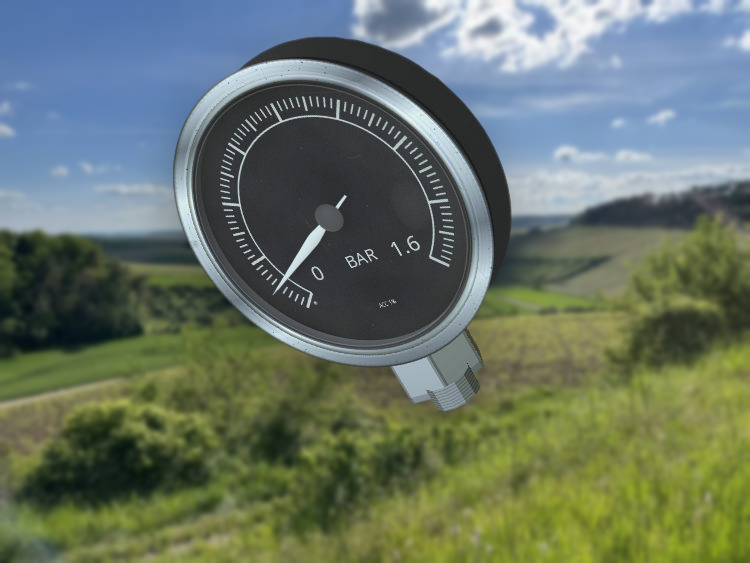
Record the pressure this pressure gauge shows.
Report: 0.1 bar
